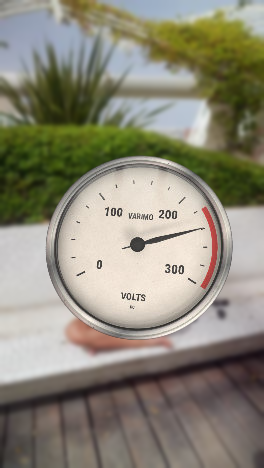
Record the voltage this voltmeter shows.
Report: 240 V
